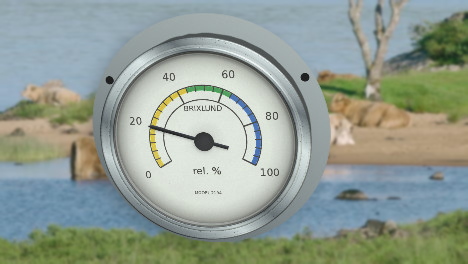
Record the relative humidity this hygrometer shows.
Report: 20 %
